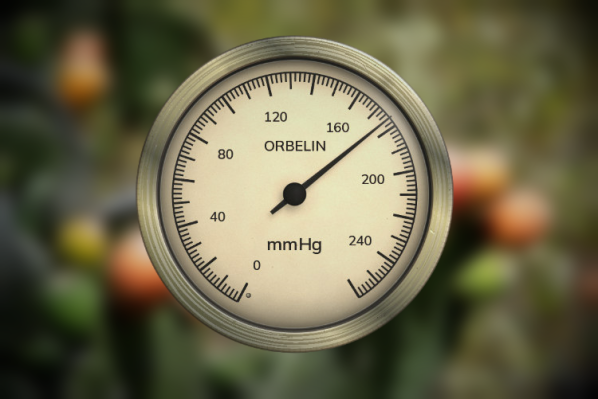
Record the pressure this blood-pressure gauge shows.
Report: 176 mmHg
